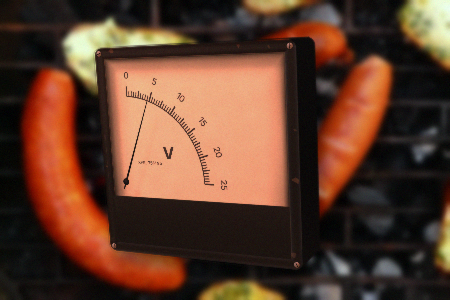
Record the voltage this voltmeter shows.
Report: 5 V
